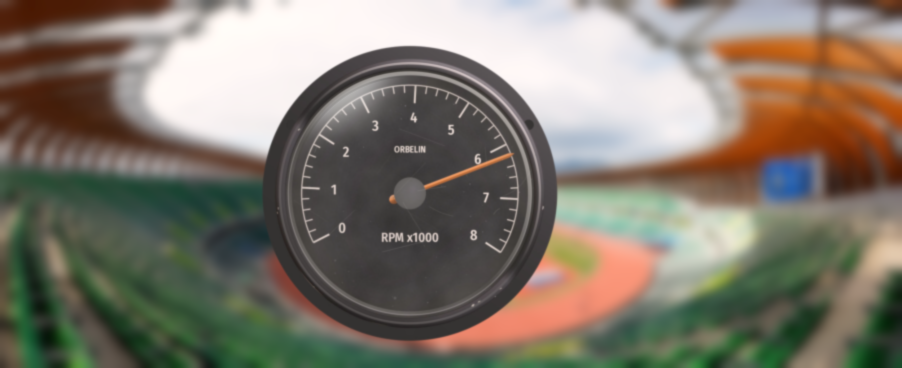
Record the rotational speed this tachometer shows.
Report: 6200 rpm
